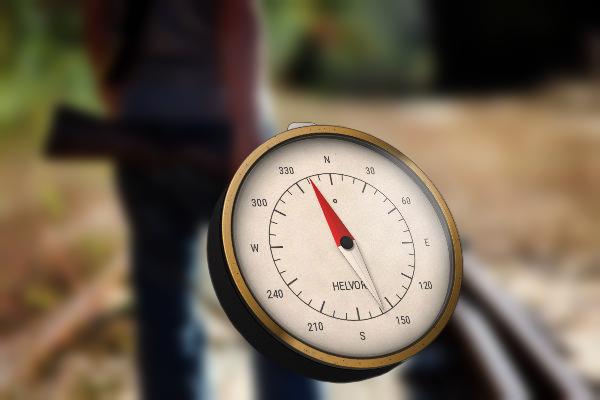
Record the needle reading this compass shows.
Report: 340 °
